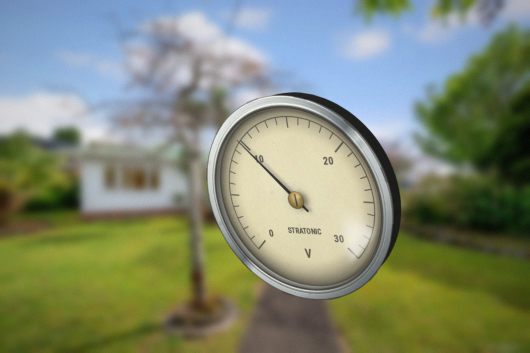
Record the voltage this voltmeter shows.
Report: 10 V
